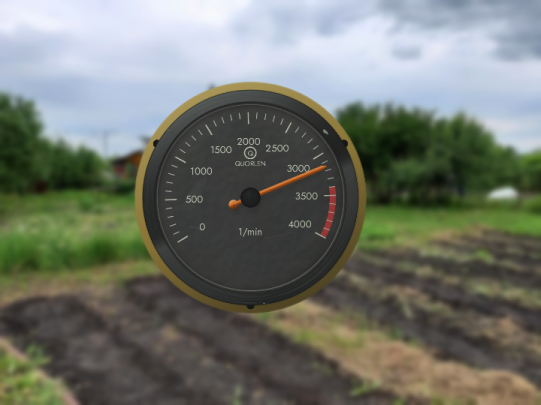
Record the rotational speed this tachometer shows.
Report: 3150 rpm
